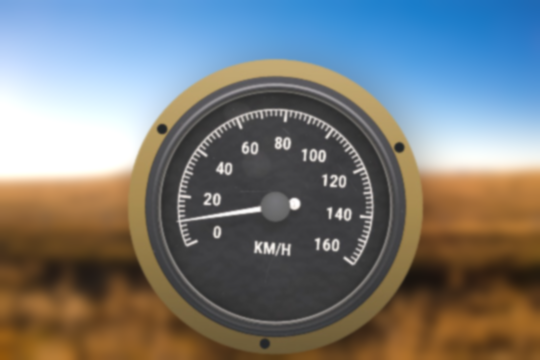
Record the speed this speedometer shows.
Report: 10 km/h
